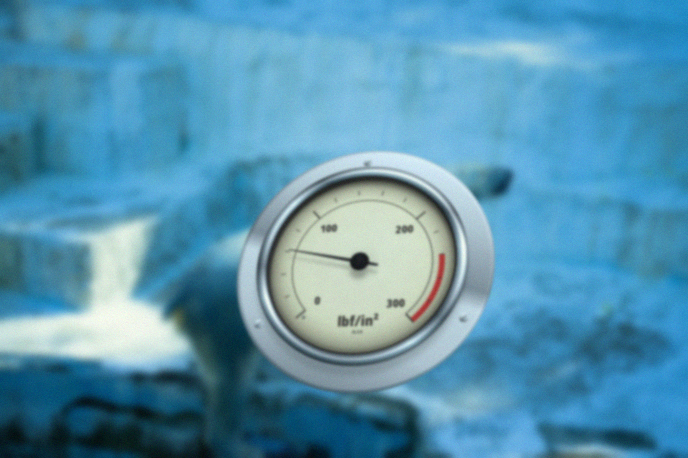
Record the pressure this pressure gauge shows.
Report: 60 psi
